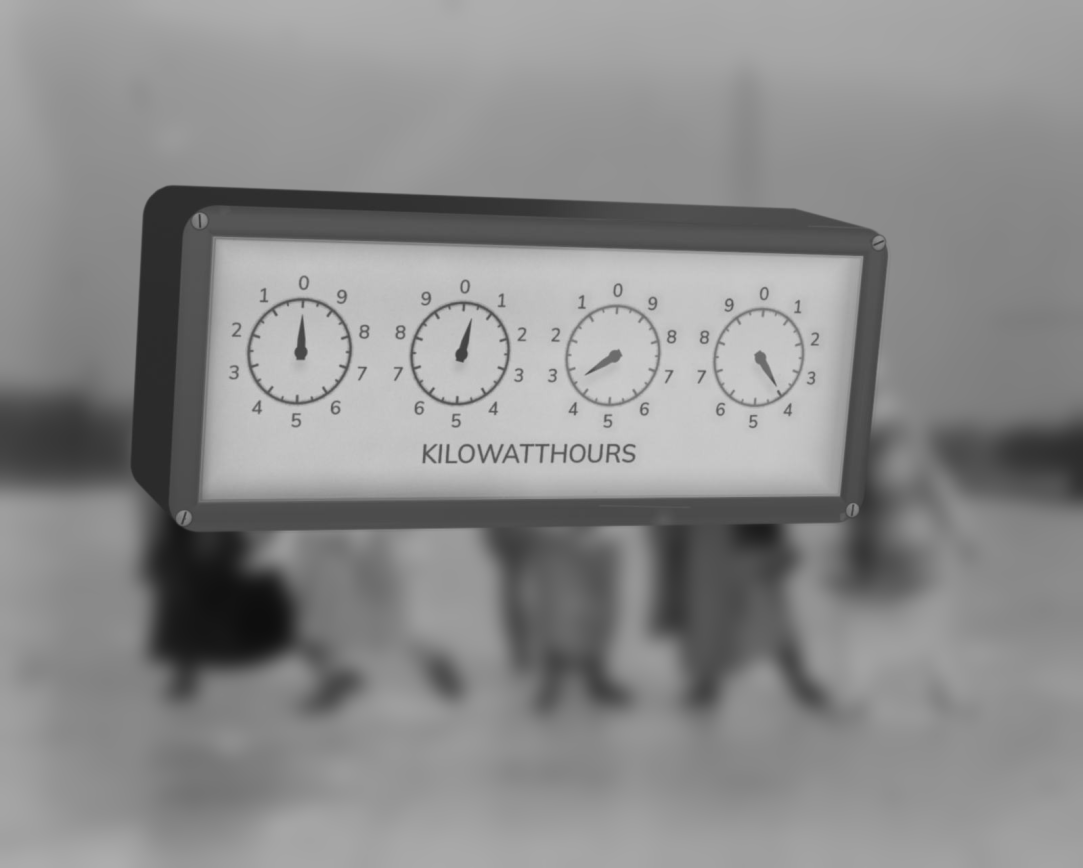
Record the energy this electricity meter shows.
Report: 34 kWh
